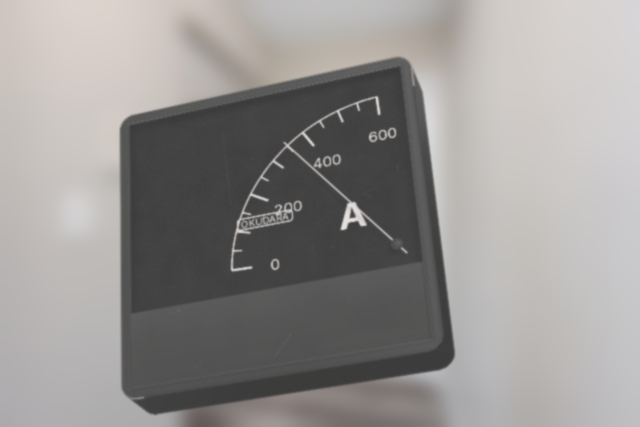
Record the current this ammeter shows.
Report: 350 A
